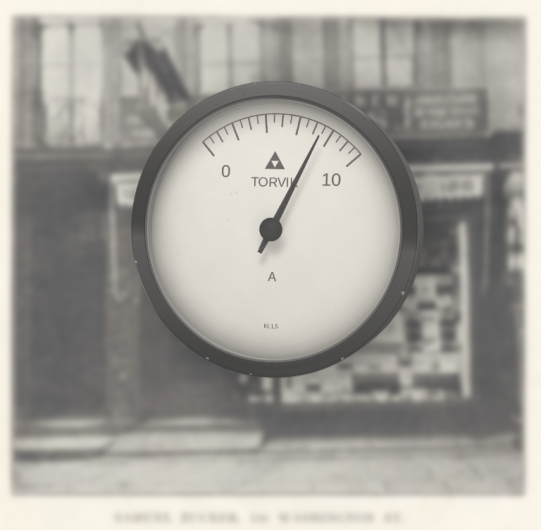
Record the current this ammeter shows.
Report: 7.5 A
